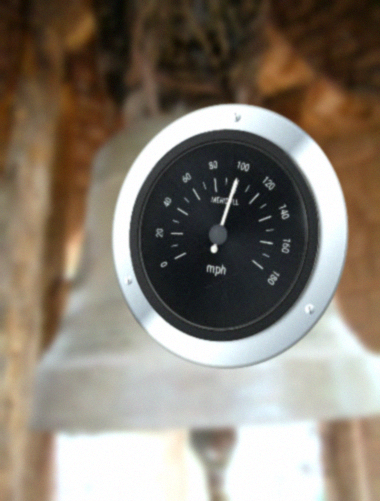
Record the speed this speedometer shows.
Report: 100 mph
